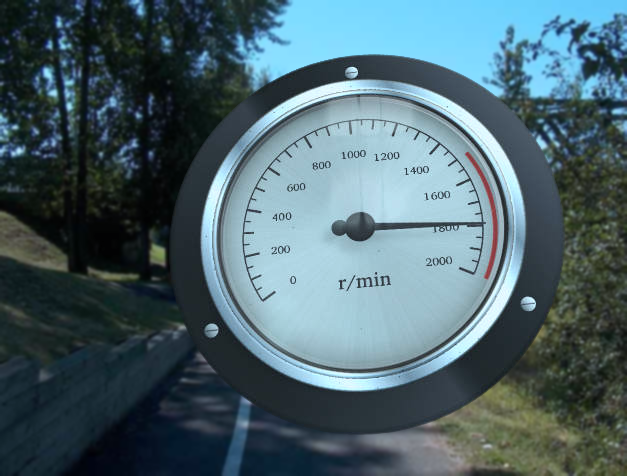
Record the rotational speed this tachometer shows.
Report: 1800 rpm
